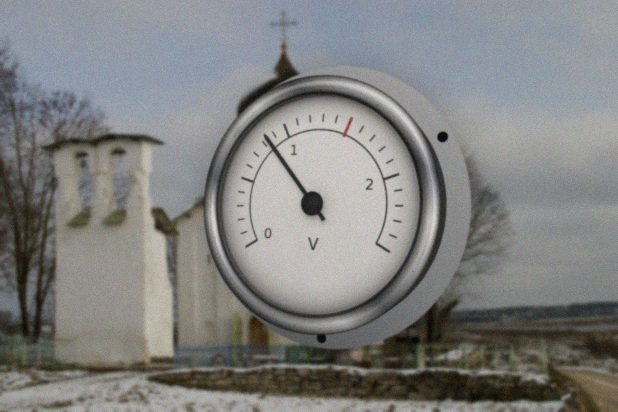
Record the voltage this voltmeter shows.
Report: 0.85 V
